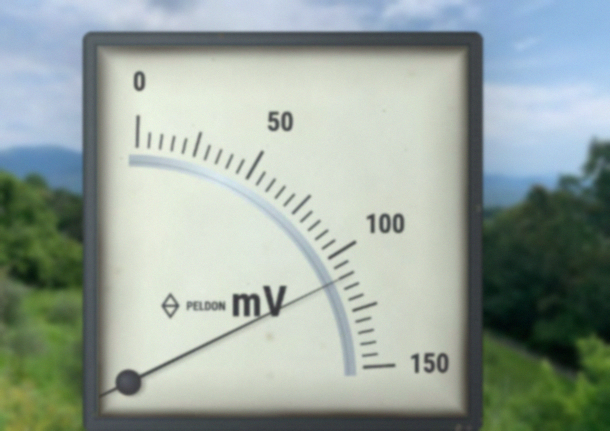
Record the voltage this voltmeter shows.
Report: 110 mV
